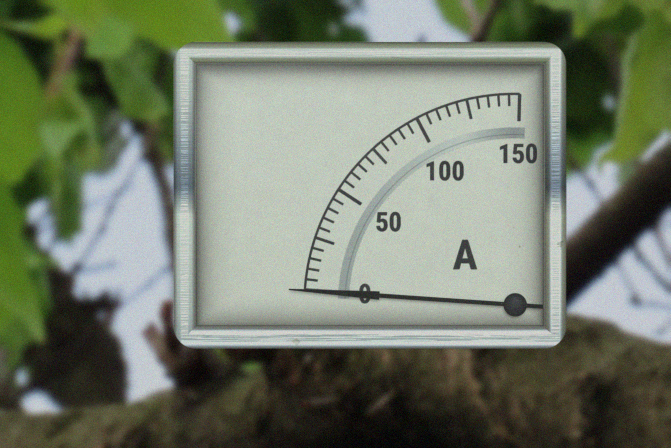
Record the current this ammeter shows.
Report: 0 A
